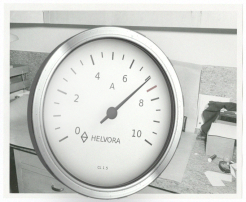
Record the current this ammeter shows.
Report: 7 A
